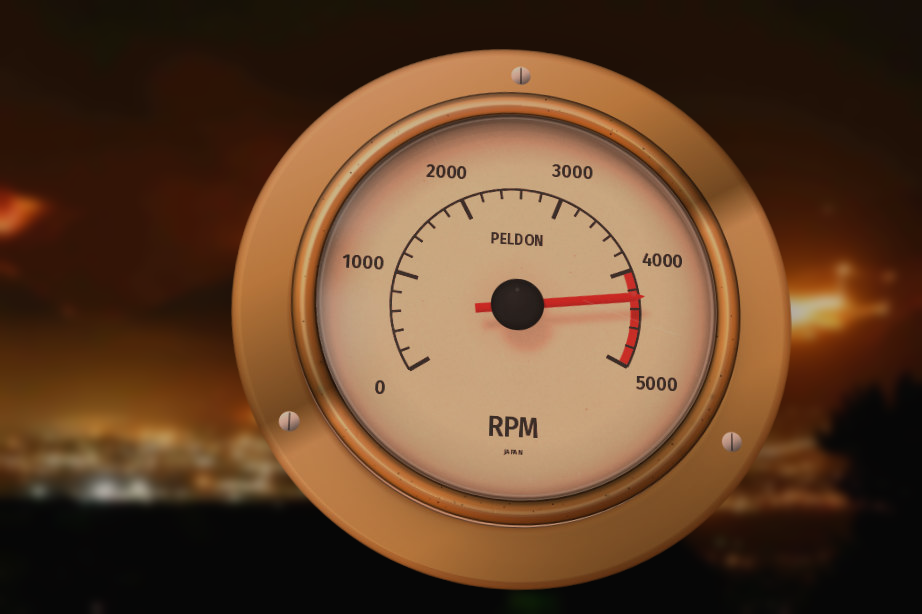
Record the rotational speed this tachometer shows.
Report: 4300 rpm
